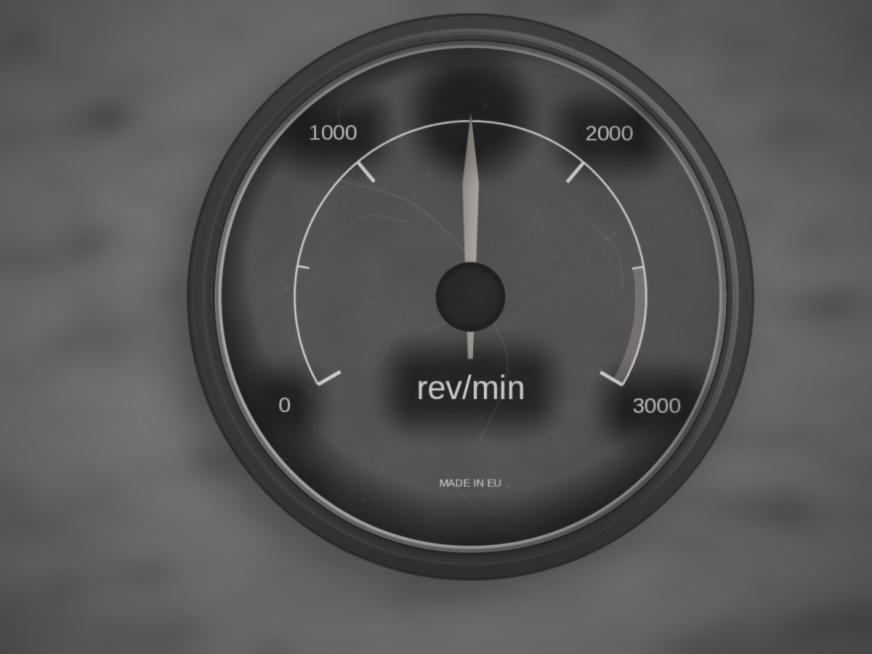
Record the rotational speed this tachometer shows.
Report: 1500 rpm
